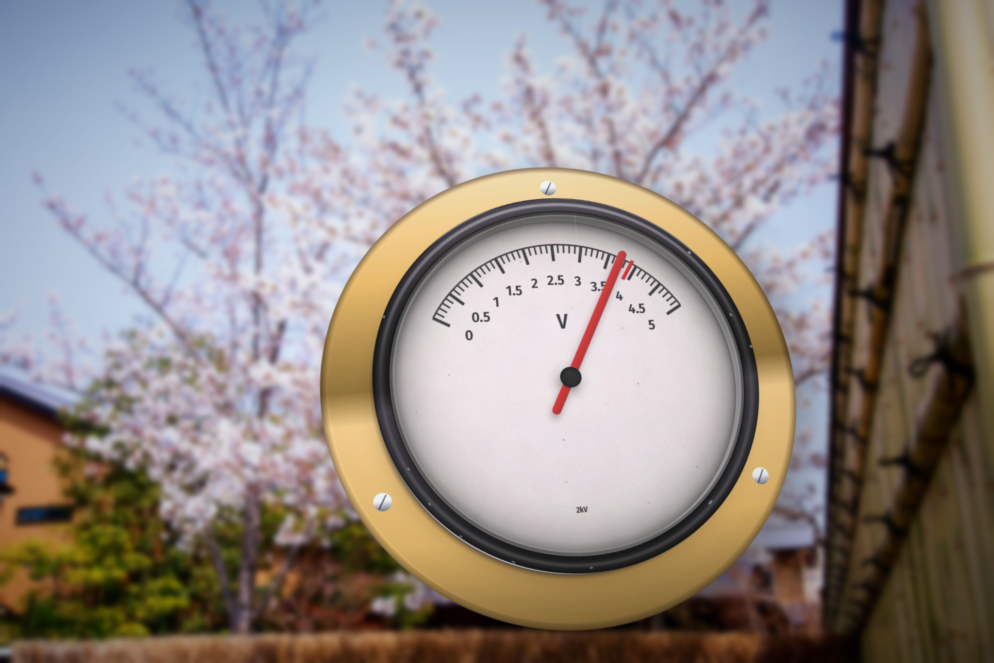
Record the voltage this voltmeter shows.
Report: 3.7 V
